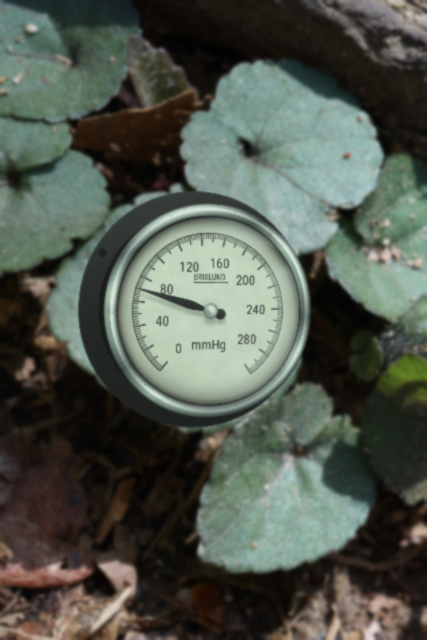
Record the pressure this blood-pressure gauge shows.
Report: 70 mmHg
